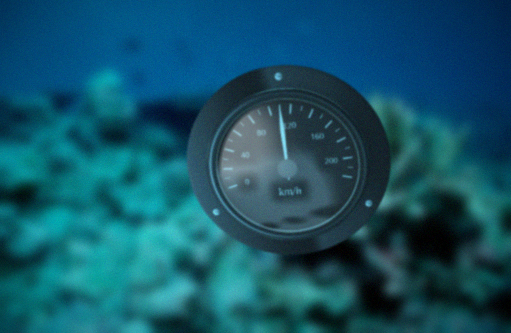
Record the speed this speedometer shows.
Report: 110 km/h
